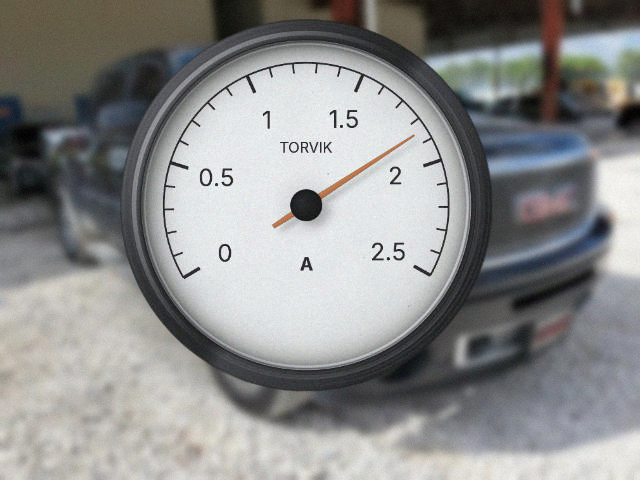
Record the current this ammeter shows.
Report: 1.85 A
